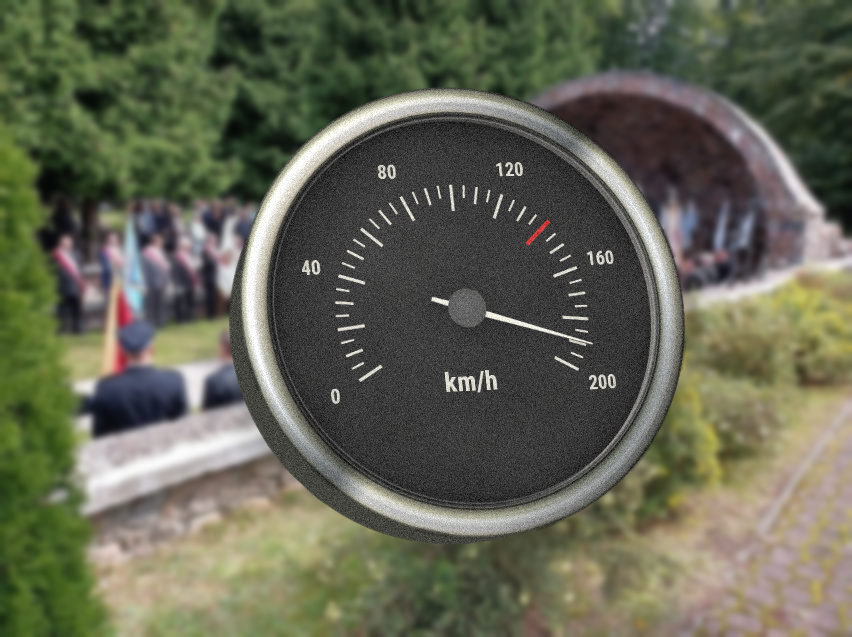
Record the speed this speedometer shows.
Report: 190 km/h
